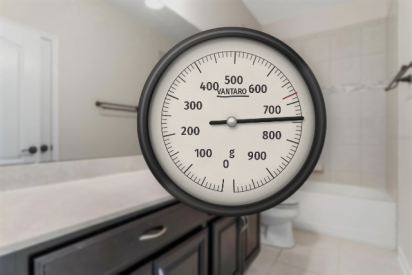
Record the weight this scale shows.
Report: 740 g
